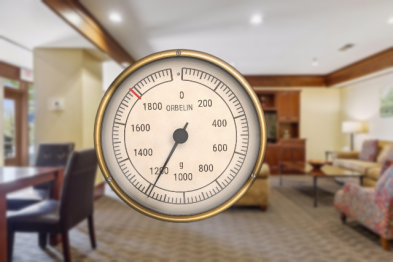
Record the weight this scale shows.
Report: 1180 g
